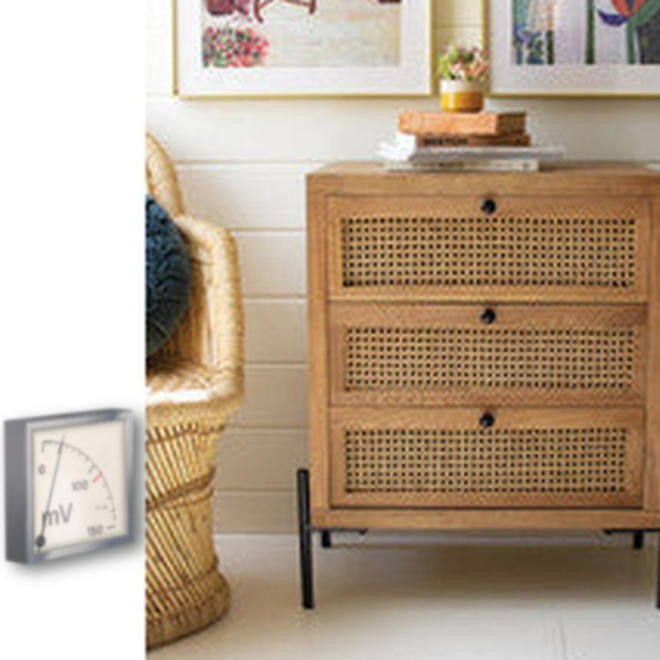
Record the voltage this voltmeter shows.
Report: 50 mV
